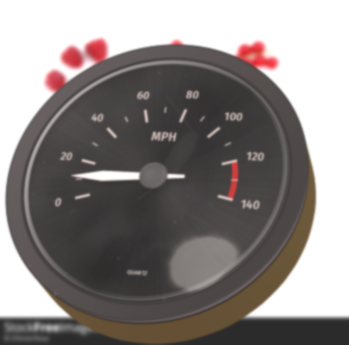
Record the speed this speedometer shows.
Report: 10 mph
